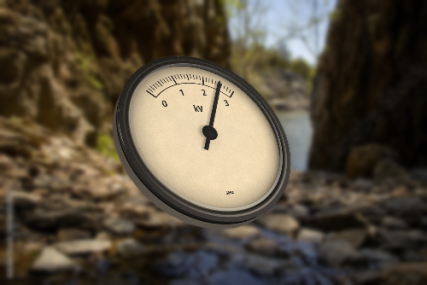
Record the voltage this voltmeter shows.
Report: 2.5 kV
